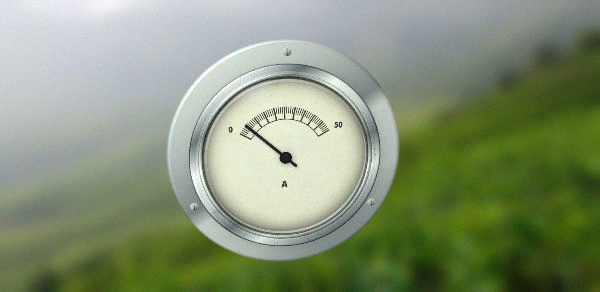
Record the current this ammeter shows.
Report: 5 A
